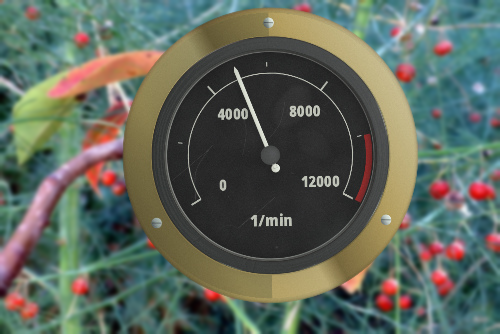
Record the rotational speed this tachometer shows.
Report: 5000 rpm
